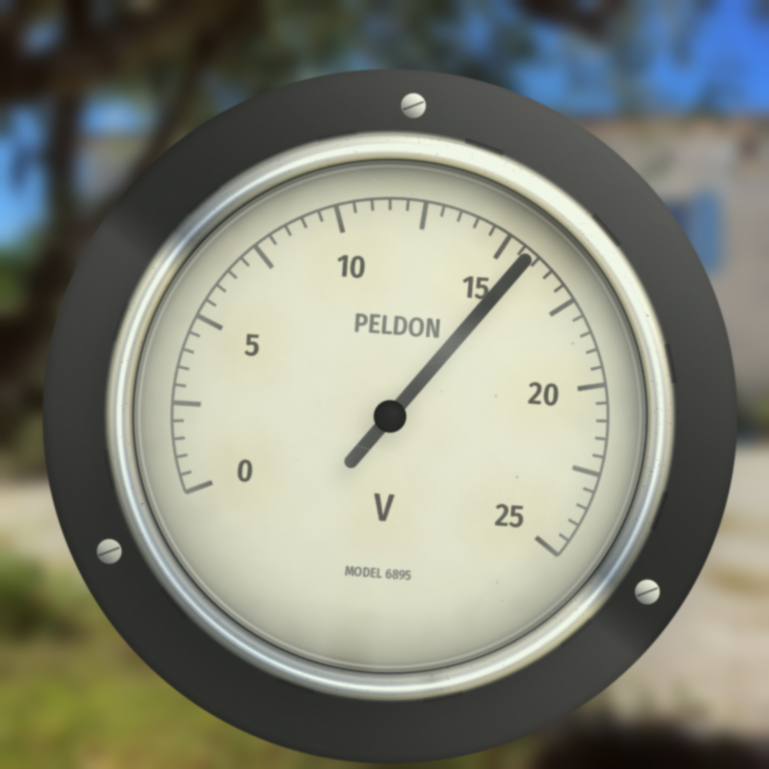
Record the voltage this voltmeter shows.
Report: 15.75 V
